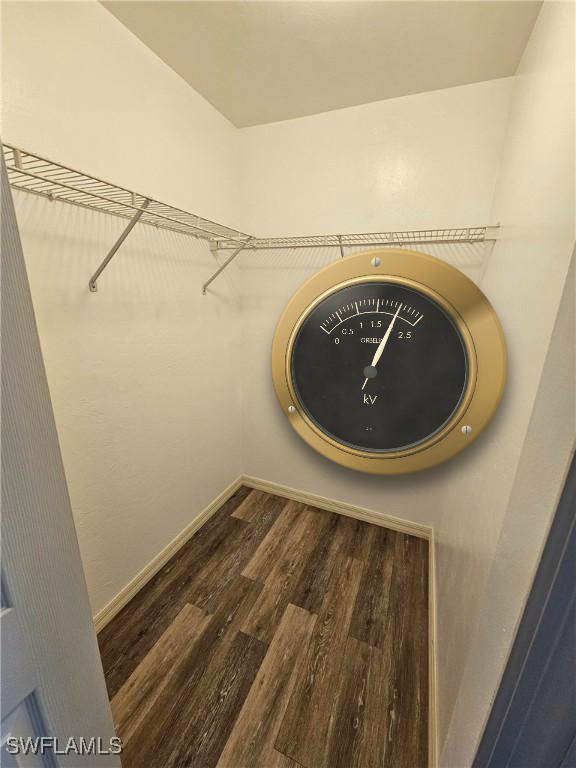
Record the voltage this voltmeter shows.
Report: 2 kV
